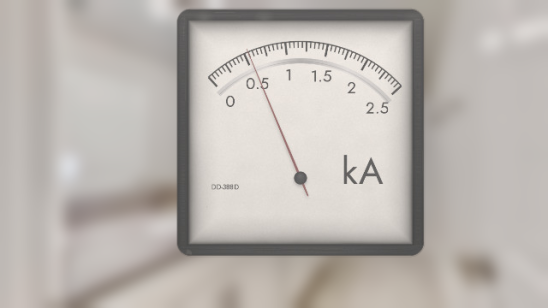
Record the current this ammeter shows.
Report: 0.55 kA
